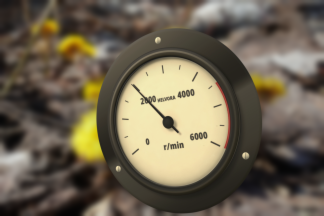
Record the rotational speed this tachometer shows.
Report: 2000 rpm
